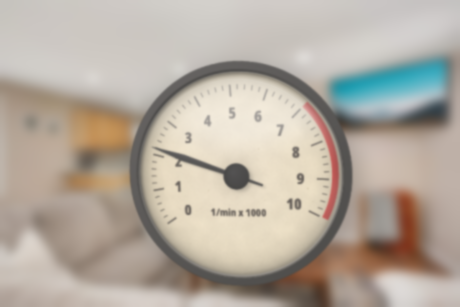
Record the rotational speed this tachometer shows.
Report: 2200 rpm
